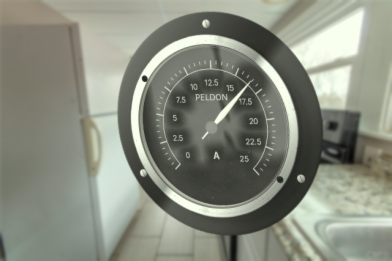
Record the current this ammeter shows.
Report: 16.5 A
